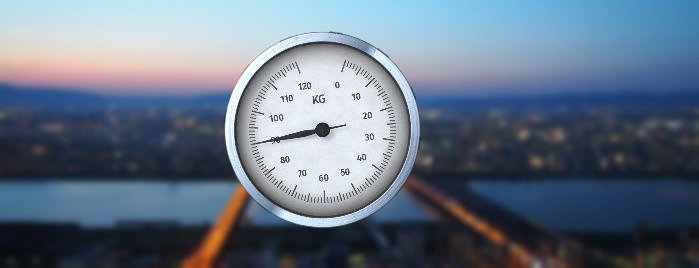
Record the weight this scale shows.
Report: 90 kg
